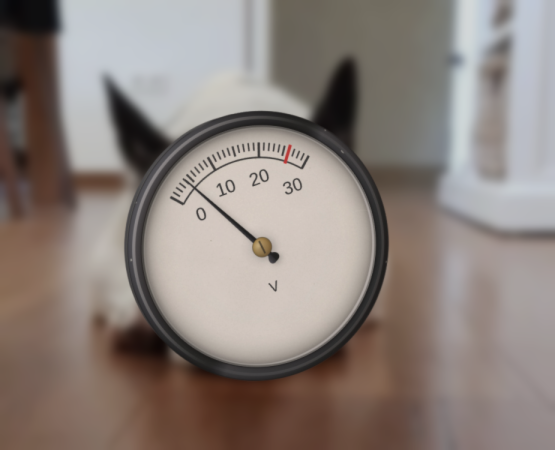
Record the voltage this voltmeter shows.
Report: 4 V
